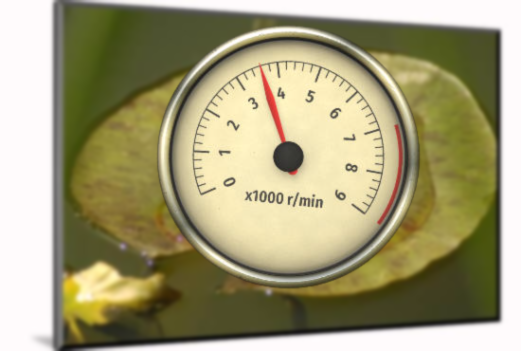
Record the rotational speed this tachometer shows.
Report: 3600 rpm
